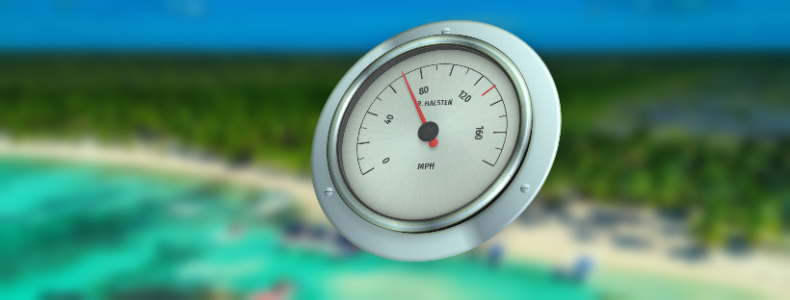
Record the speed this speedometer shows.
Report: 70 mph
